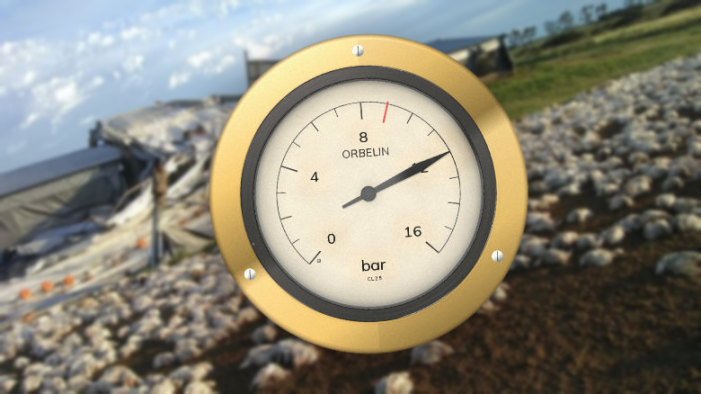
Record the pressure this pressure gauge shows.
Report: 12 bar
